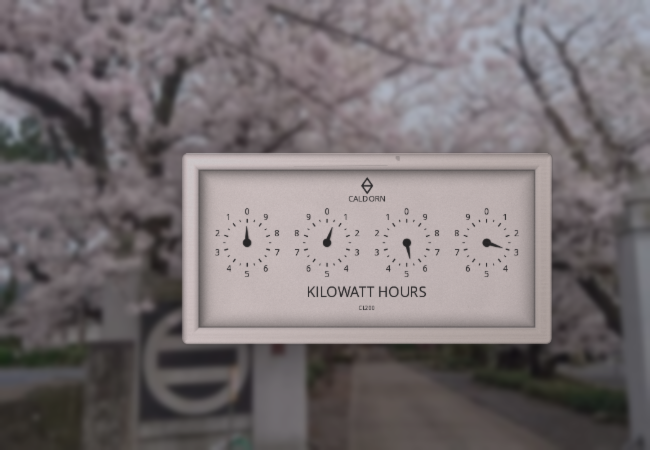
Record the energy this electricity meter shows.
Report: 53 kWh
